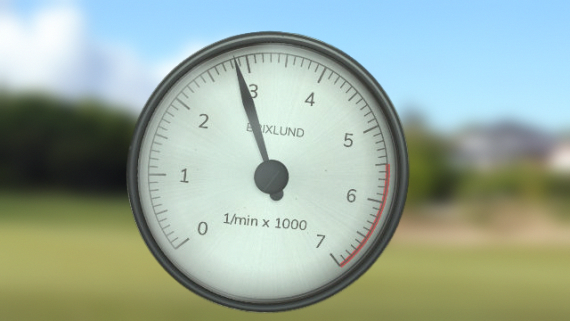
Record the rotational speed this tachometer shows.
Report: 2850 rpm
